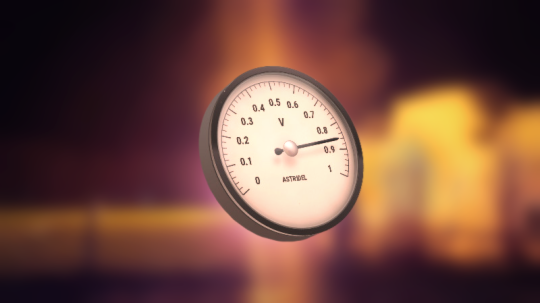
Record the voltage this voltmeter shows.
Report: 0.86 V
